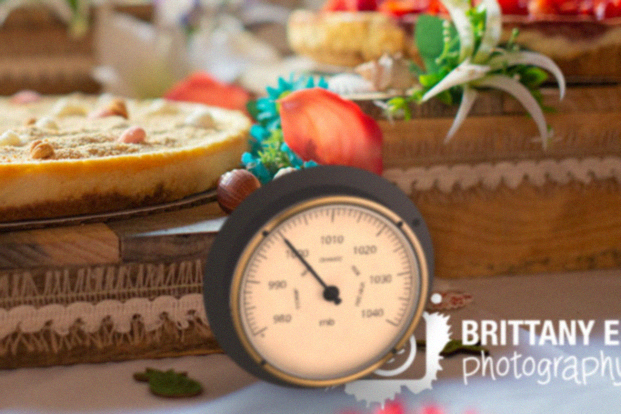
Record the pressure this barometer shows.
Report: 1000 mbar
